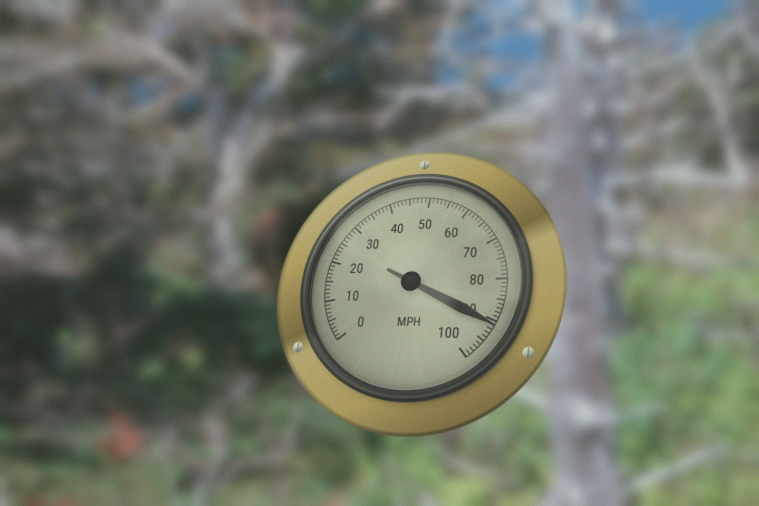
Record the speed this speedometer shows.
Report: 91 mph
